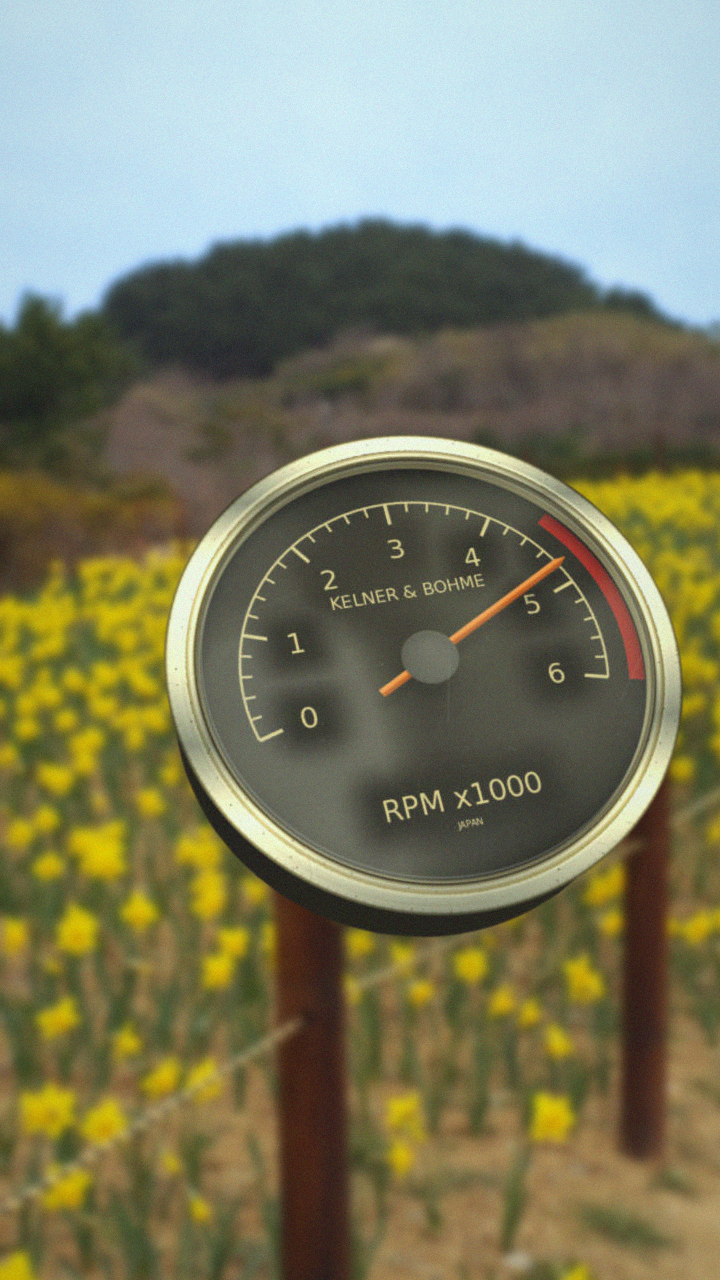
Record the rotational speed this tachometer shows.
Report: 4800 rpm
